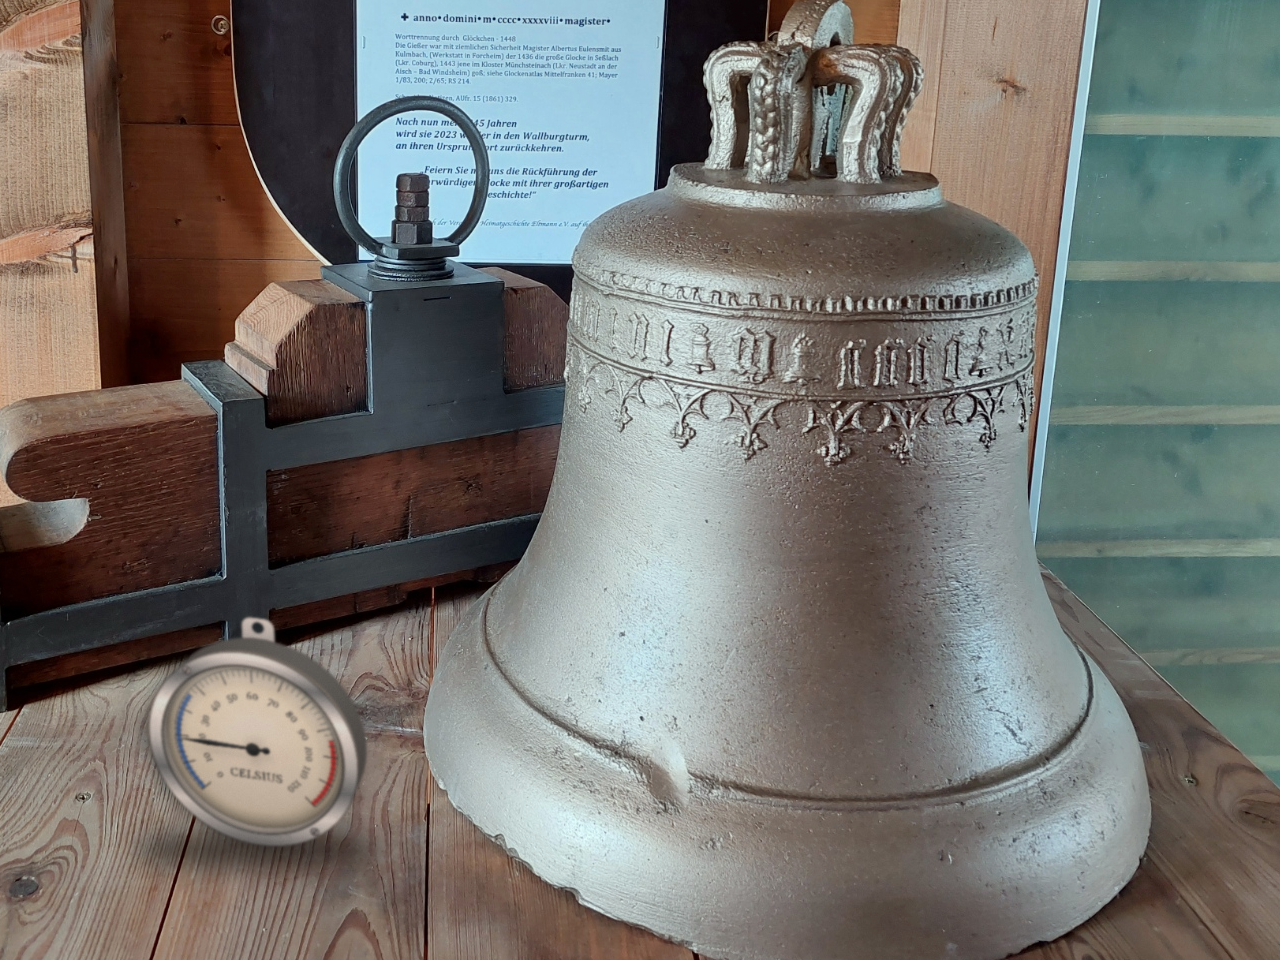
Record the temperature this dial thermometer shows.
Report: 20 °C
